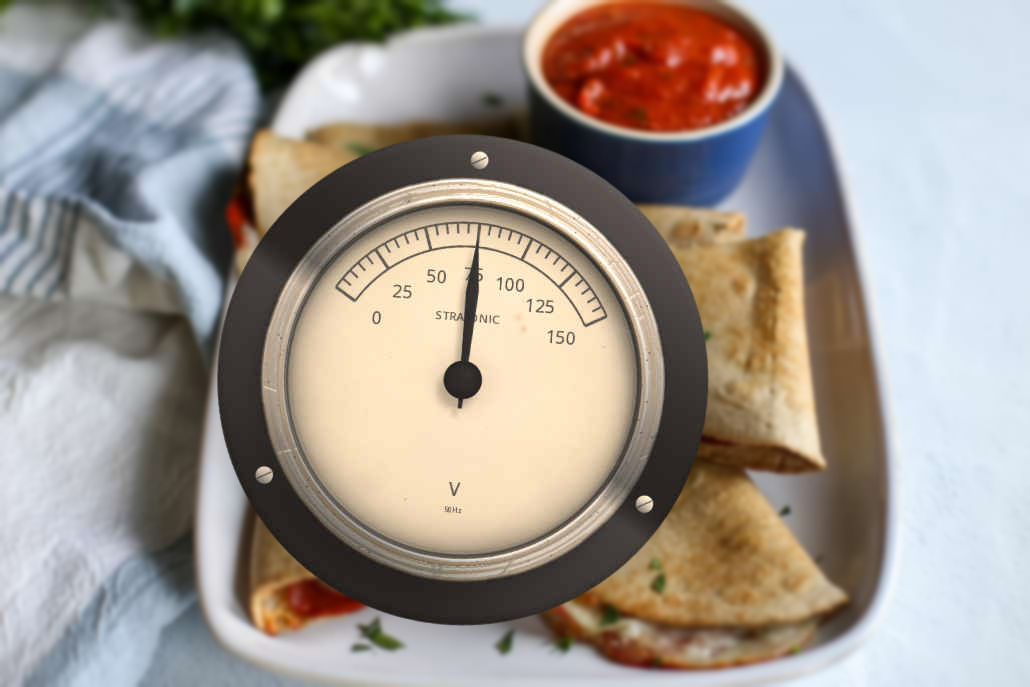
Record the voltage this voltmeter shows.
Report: 75 V
